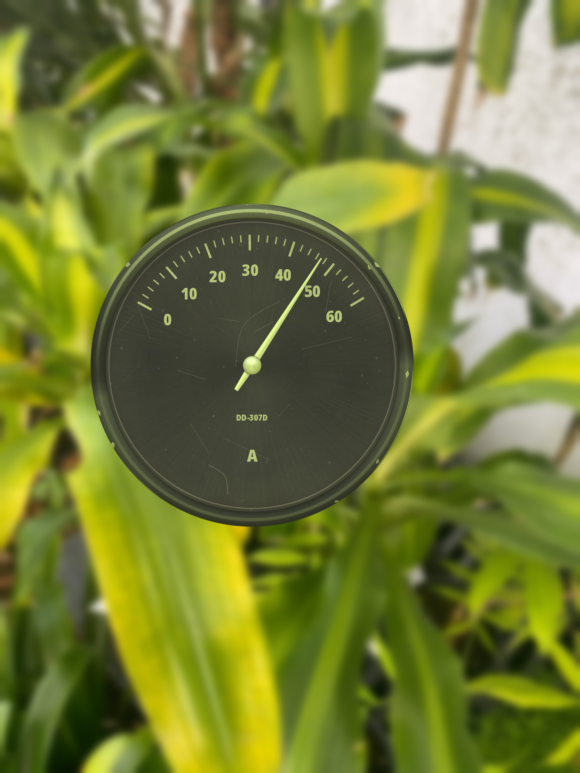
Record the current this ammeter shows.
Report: 47 A
